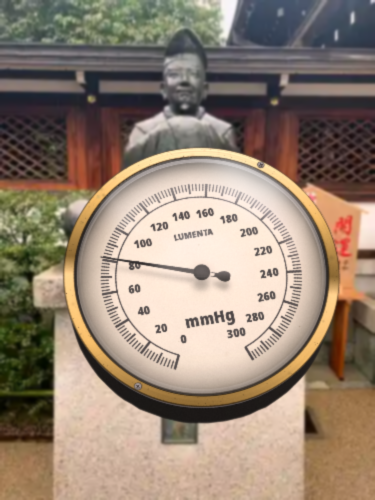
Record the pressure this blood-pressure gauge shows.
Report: 80 mmHg
